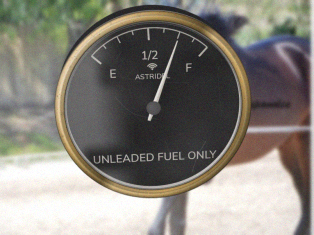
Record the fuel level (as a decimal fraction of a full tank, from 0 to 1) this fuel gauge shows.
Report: 0.75
